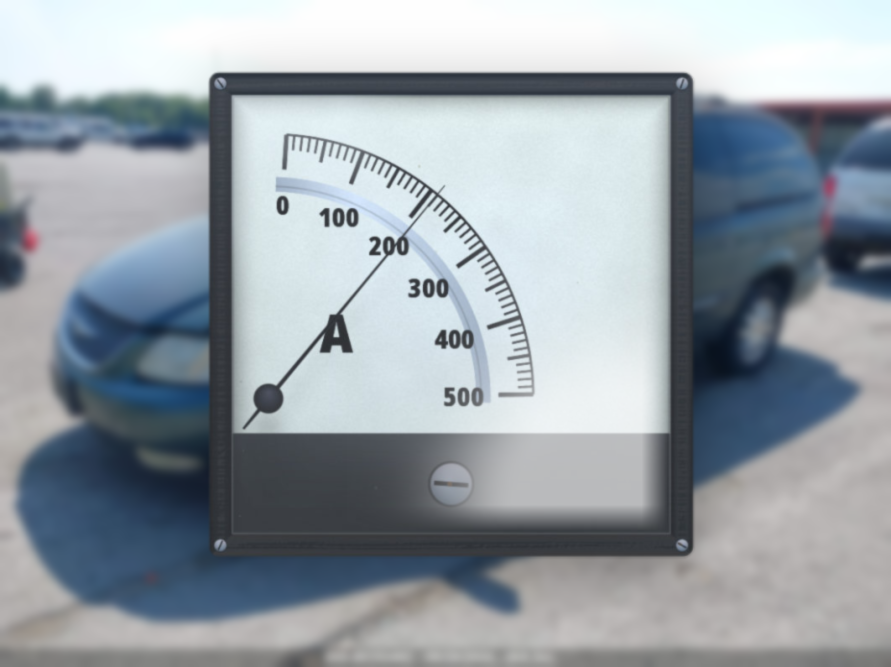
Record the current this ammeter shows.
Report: 210 A
